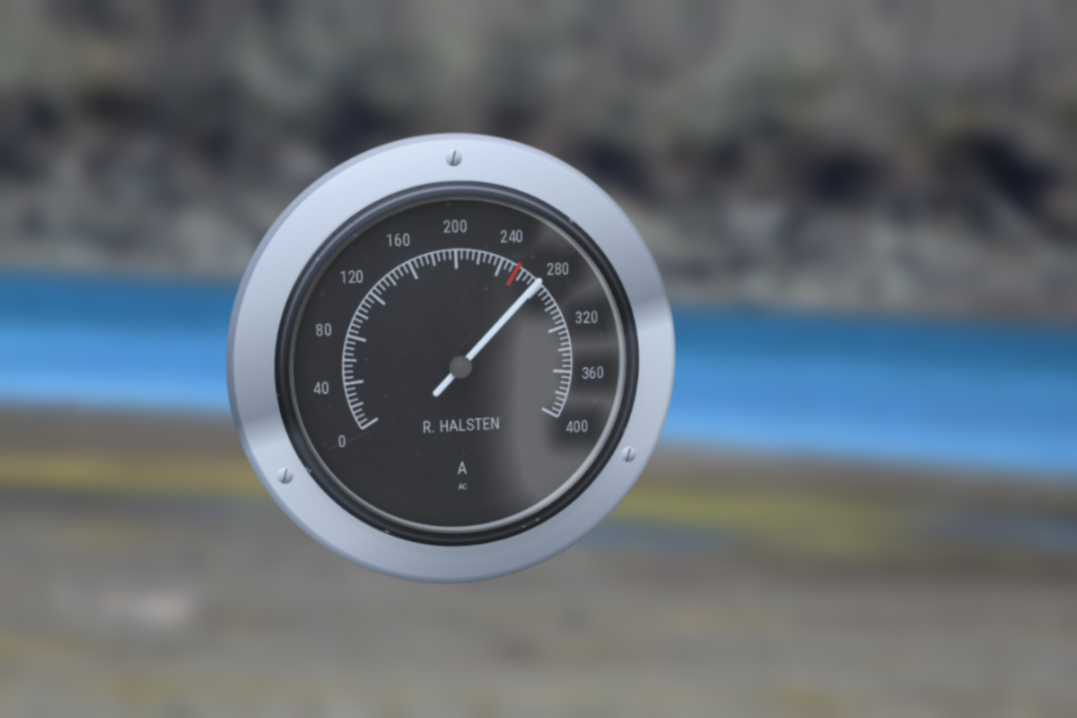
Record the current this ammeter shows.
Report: 275 A
